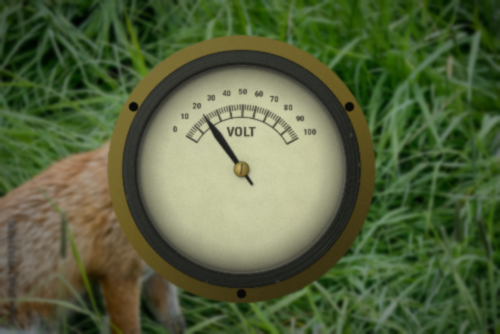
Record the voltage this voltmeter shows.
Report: 20 V
